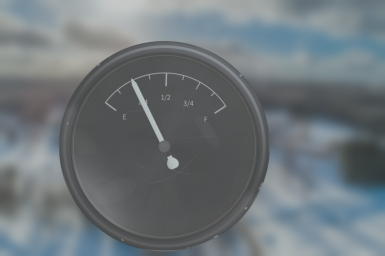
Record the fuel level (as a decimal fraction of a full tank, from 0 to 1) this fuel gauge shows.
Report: 0.25
